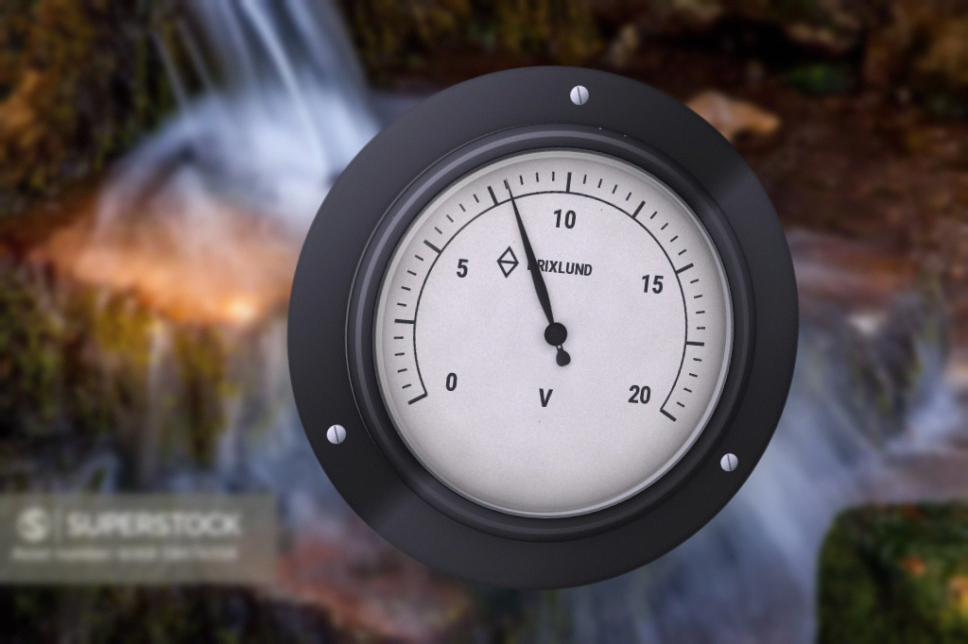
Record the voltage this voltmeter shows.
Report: 8 V
